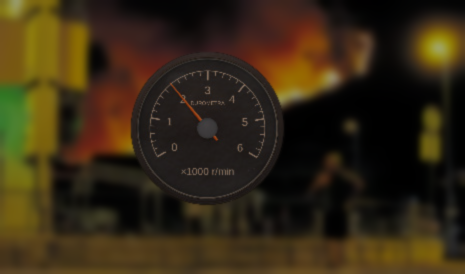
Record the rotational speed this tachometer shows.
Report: 2000 rpm
